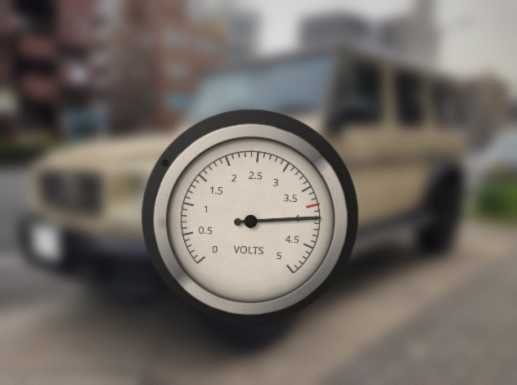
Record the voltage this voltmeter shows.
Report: 4 V
